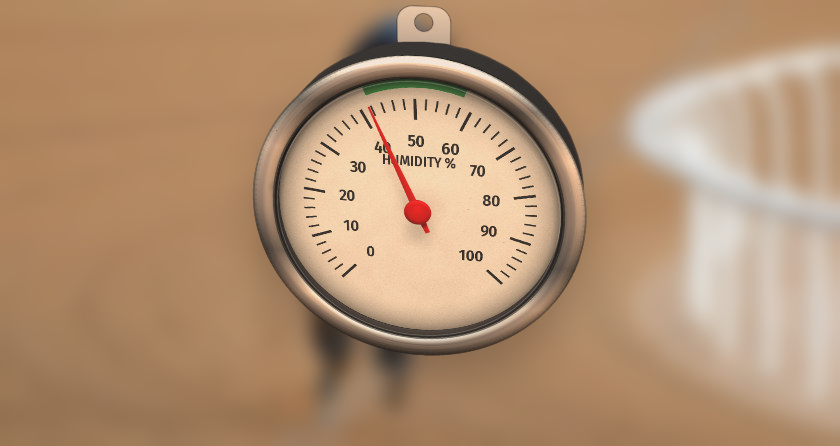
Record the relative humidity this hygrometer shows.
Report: 42 %
